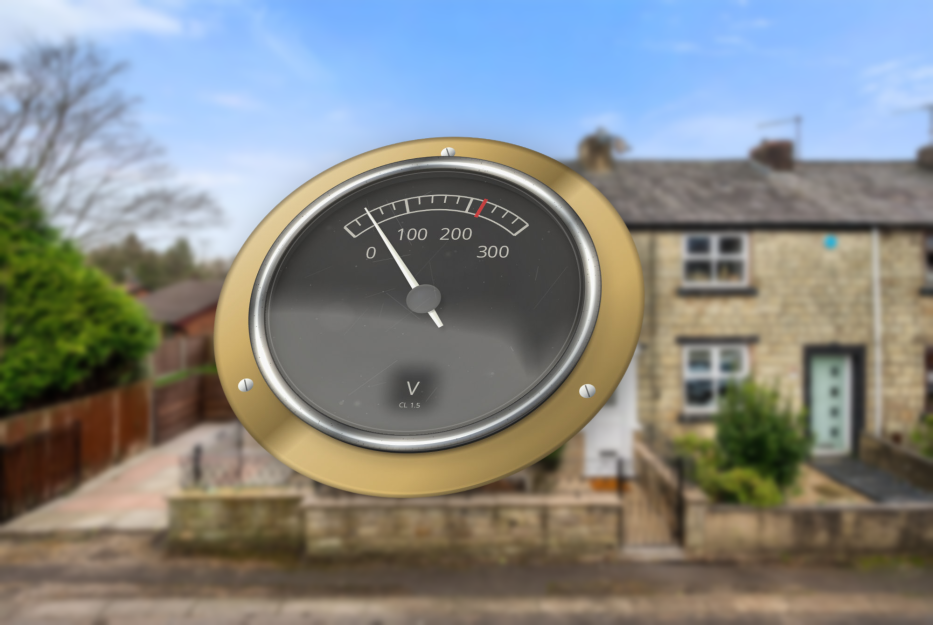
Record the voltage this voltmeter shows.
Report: 40 V
